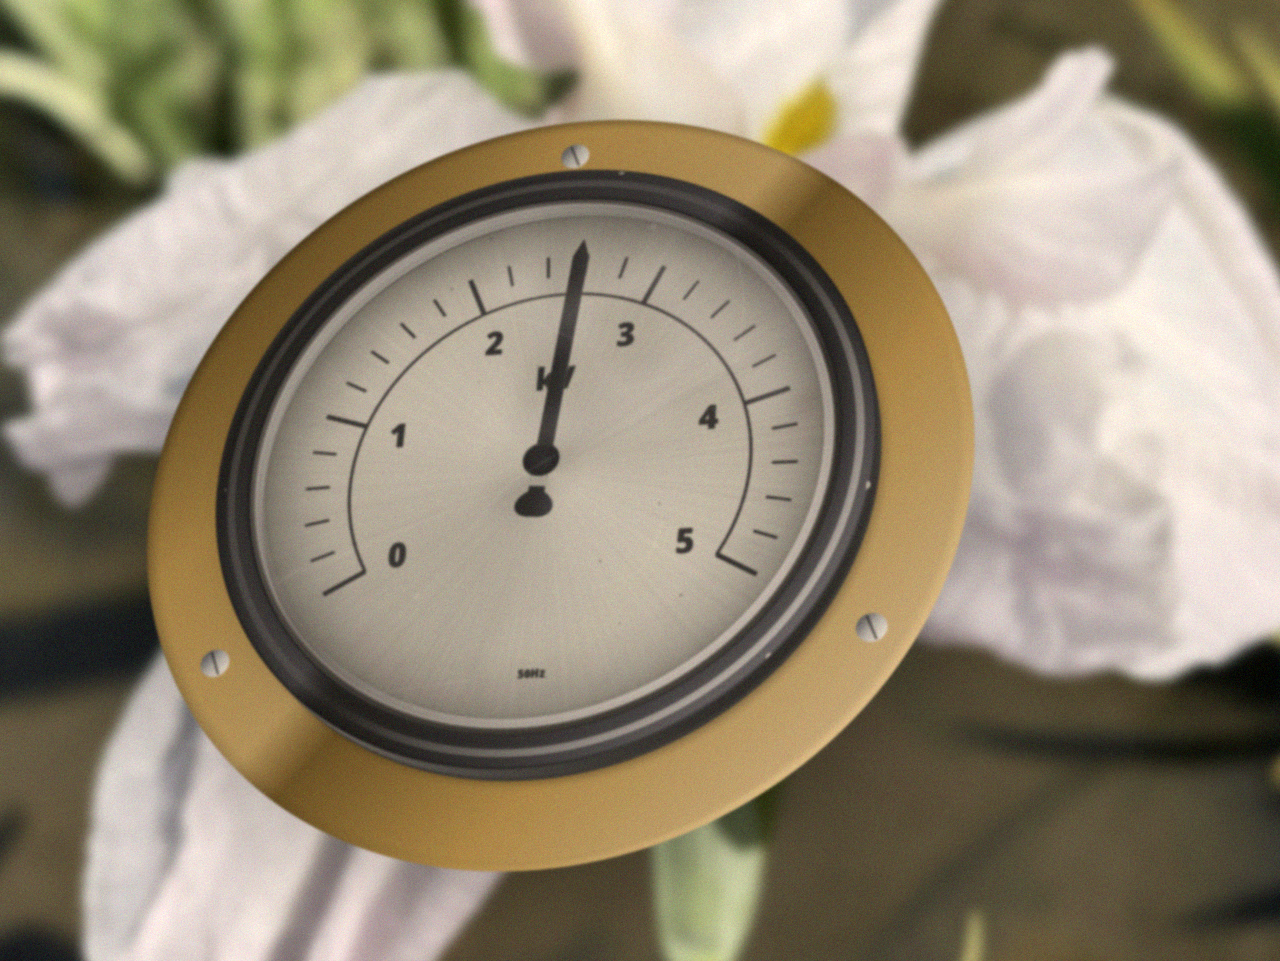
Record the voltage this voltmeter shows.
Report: 2.6 kV
